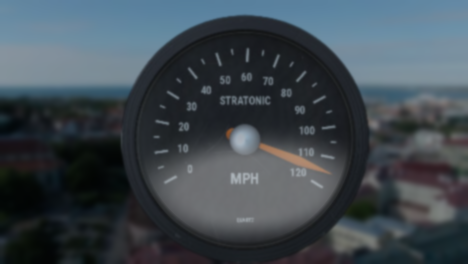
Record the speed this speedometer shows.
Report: 115 mph
